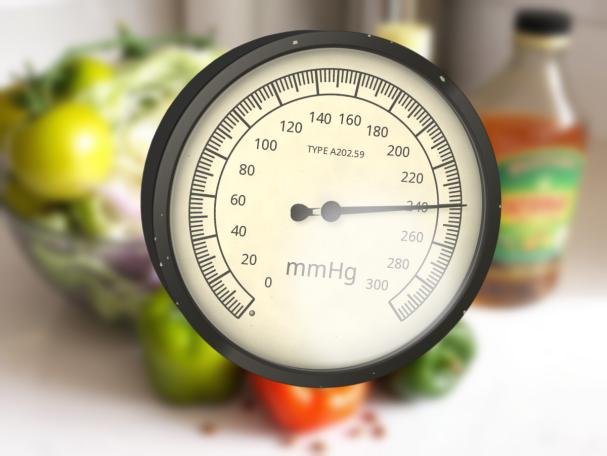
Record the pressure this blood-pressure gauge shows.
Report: 240 mmHg
